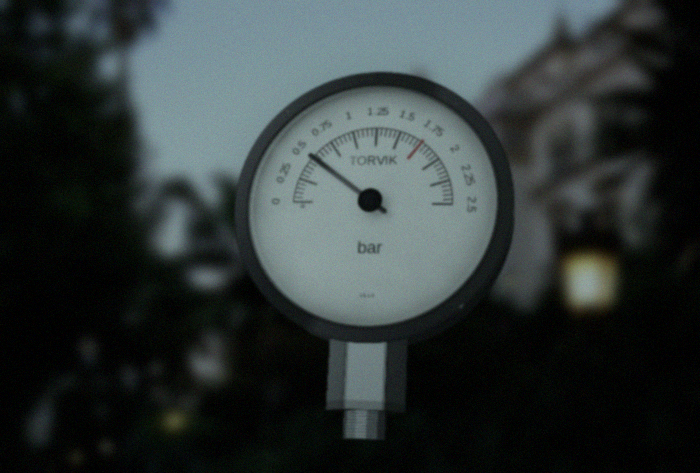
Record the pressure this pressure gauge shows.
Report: 0.5 bar
